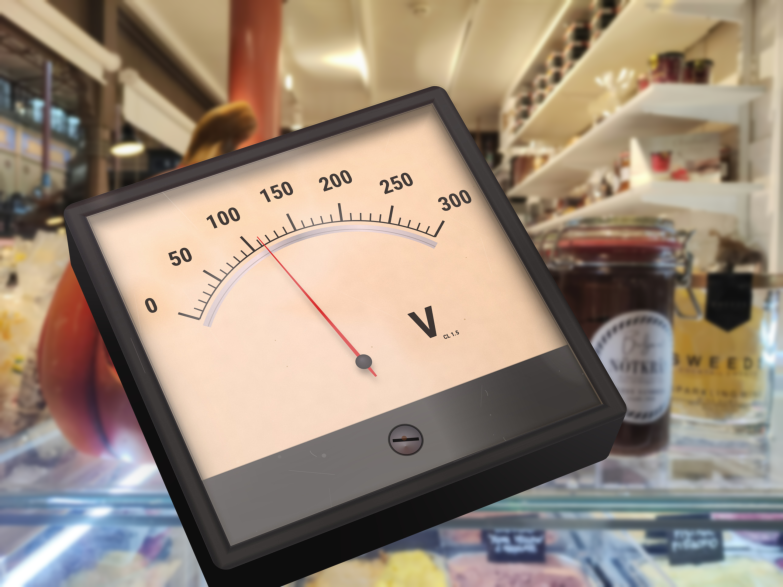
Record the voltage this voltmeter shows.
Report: 110 V
